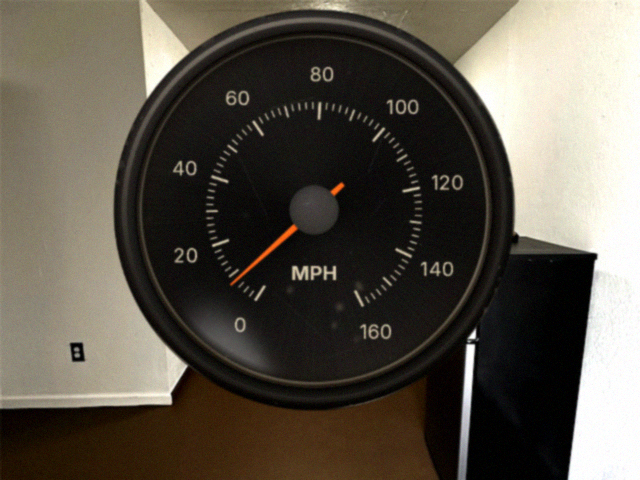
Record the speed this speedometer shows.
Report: 8 mph
